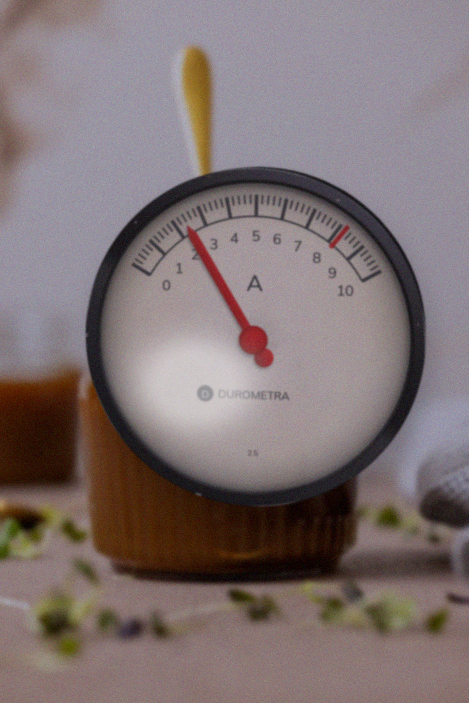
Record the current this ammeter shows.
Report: 2.4 A
